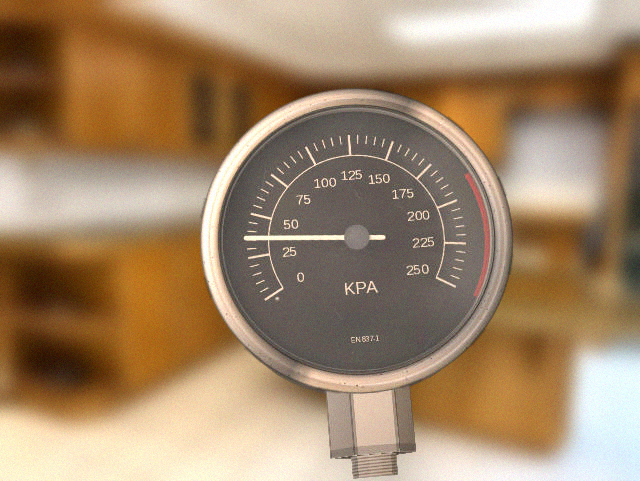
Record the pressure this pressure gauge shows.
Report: 35 kPa
